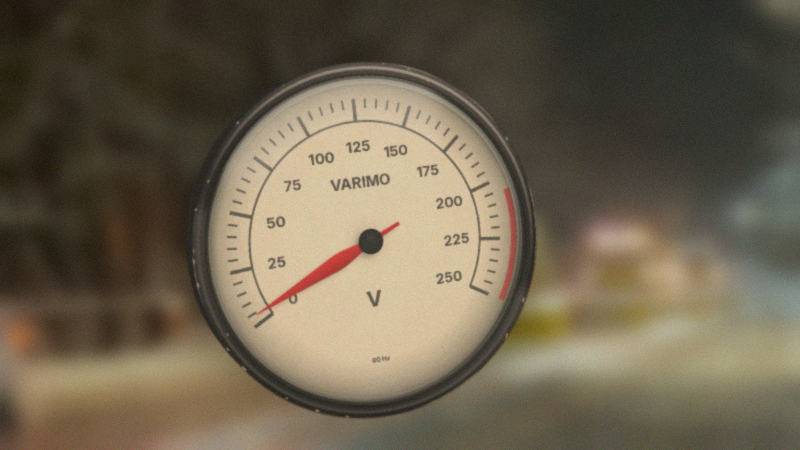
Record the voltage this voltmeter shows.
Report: 5 V
